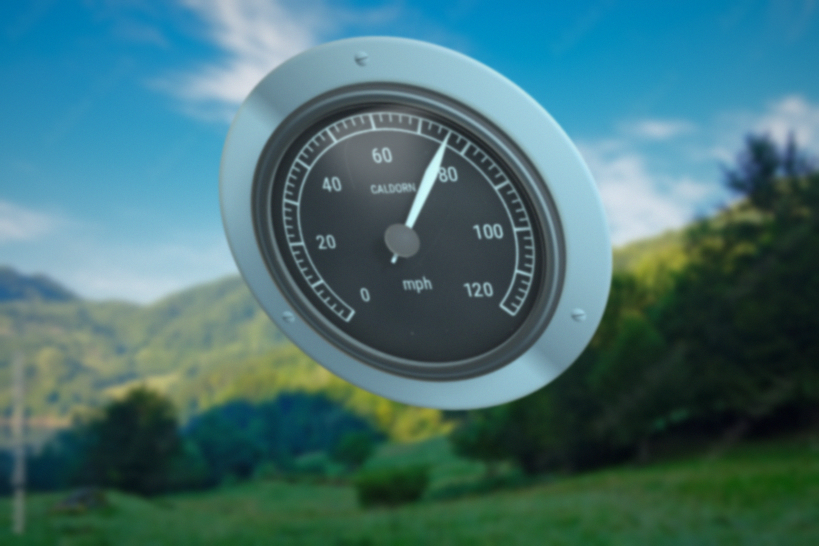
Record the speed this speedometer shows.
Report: 76 mph
